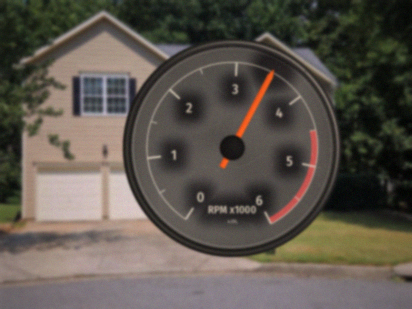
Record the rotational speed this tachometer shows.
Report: 3500 rpm
